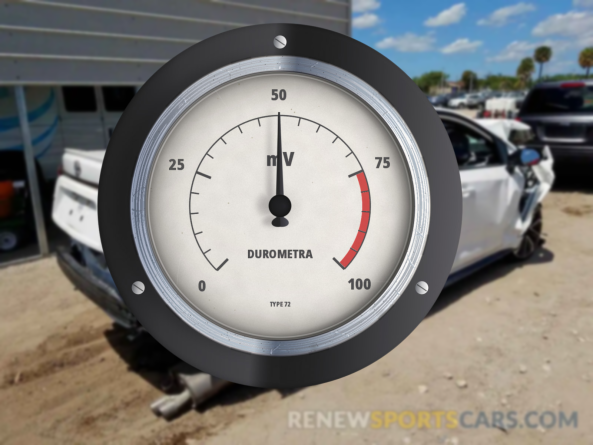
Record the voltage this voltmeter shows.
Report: 50 mV
